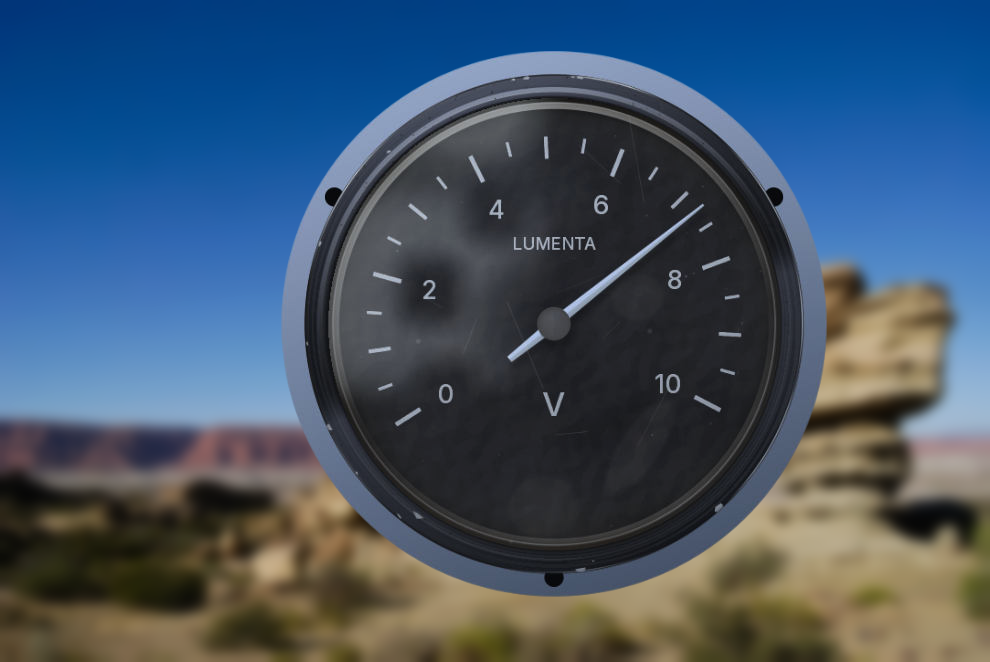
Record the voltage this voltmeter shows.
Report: 7.25 V
